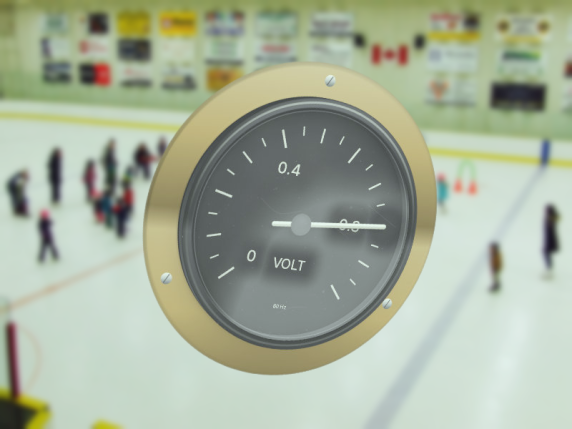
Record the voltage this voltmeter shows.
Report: 0.8 V
